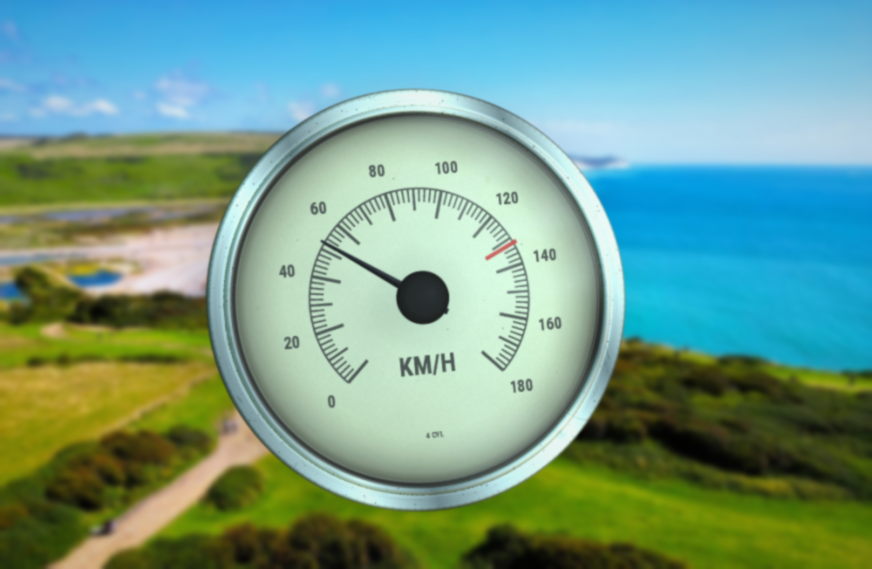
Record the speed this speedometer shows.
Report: 52 km/h
